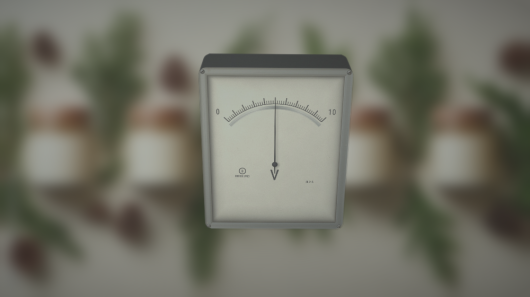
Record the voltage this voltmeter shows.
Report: 5 V
